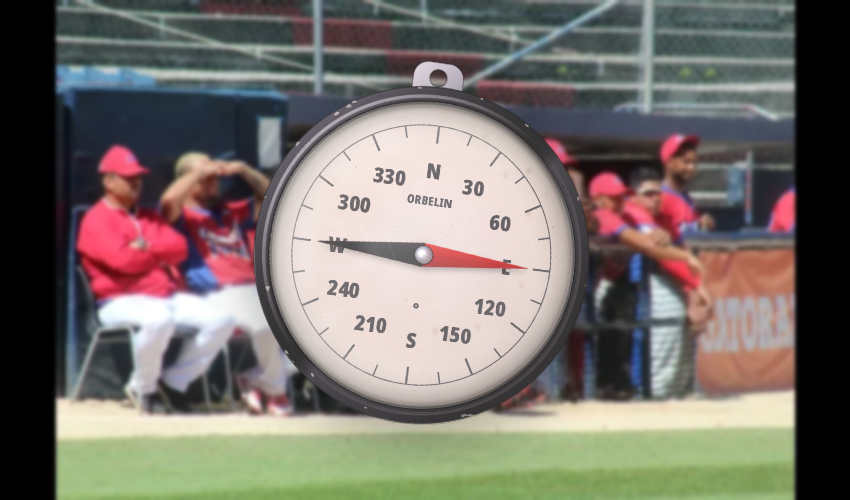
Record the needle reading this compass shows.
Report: 90 °
